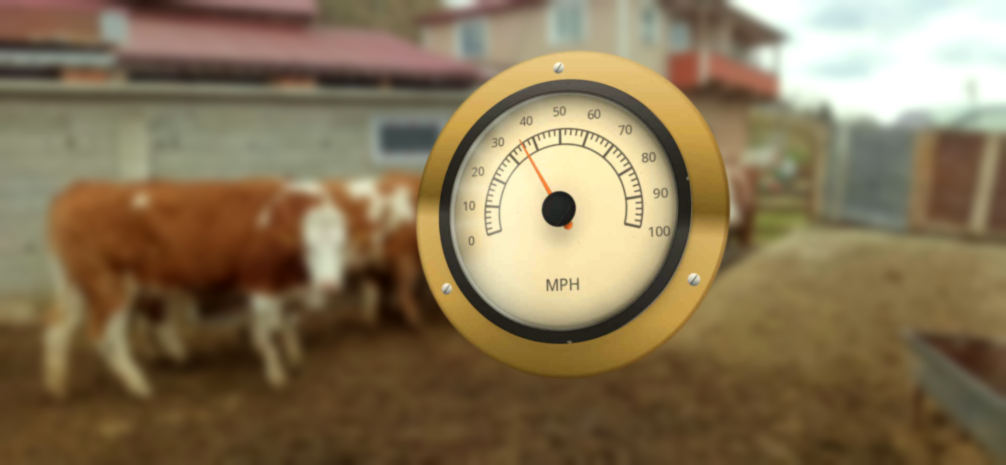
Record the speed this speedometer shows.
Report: 36 mph
